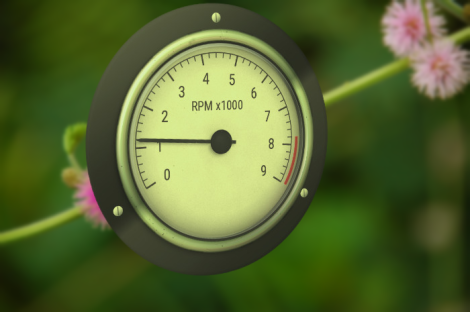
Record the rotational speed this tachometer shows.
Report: 1200 rpm
